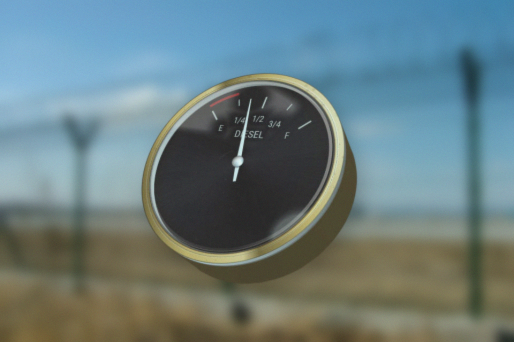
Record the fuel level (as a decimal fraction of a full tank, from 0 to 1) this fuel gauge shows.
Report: 0.375
